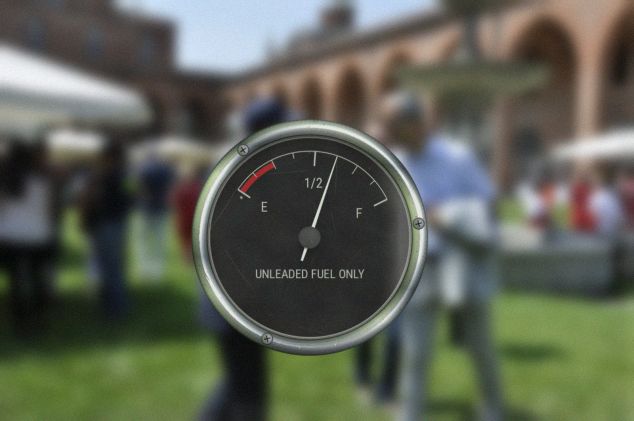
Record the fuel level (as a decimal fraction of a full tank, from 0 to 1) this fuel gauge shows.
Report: 0.625
